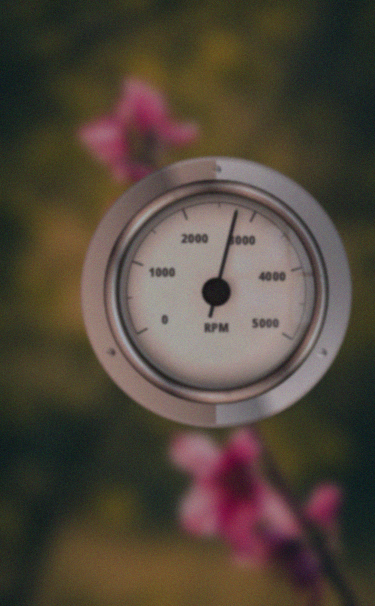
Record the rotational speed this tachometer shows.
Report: 2750 rpm
